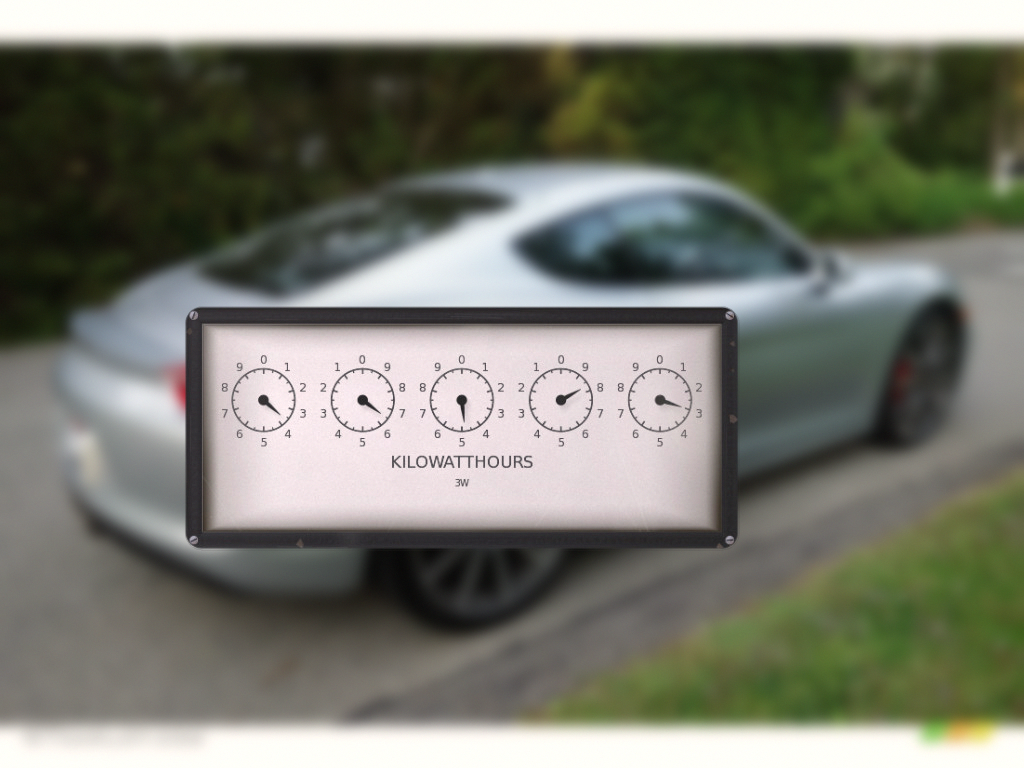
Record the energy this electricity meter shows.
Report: 36483 kWh
